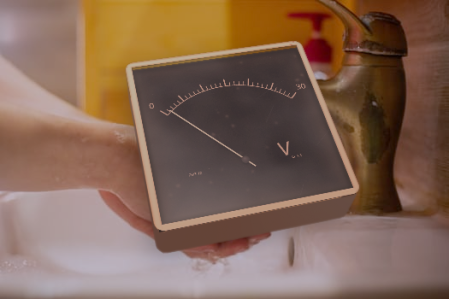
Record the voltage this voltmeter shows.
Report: 1 V
